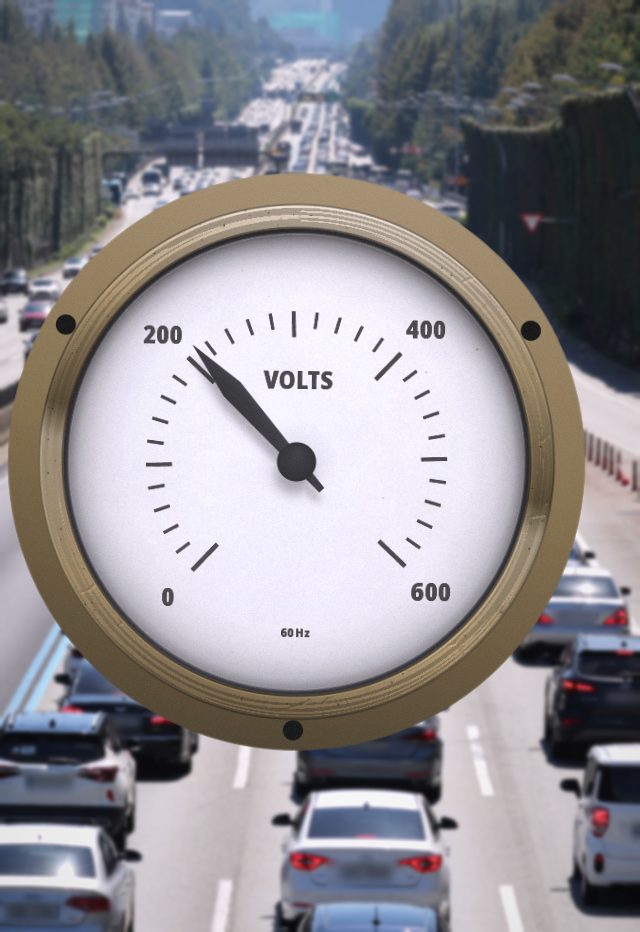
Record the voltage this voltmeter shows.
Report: 210 V
